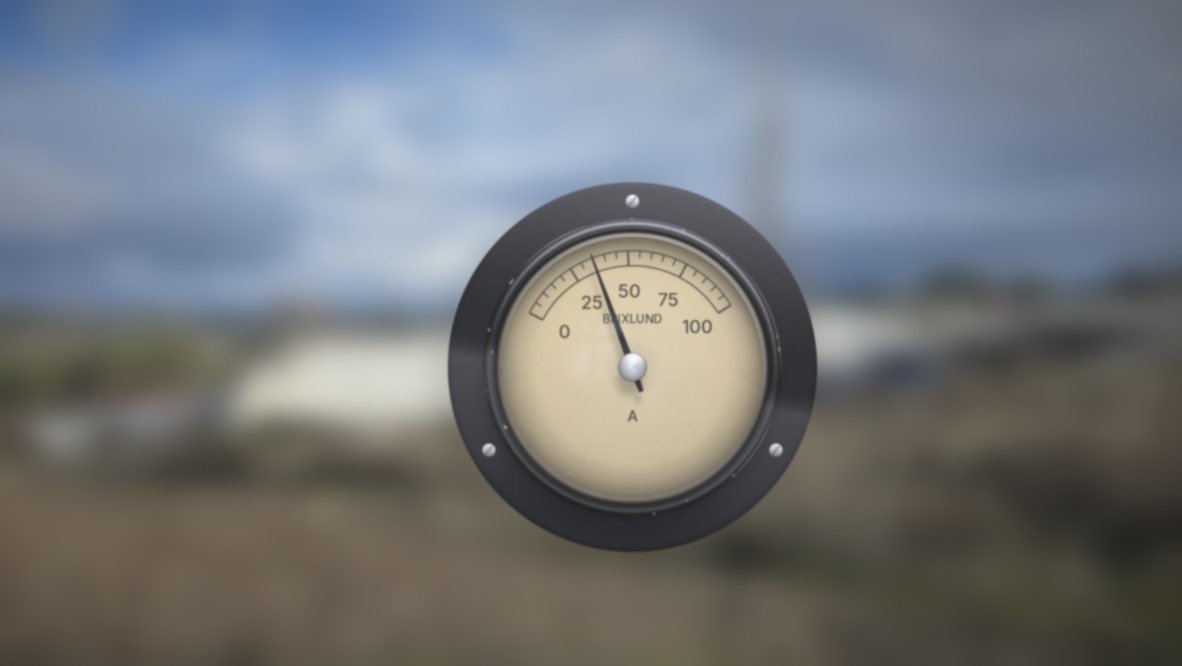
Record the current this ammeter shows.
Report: 35 A
